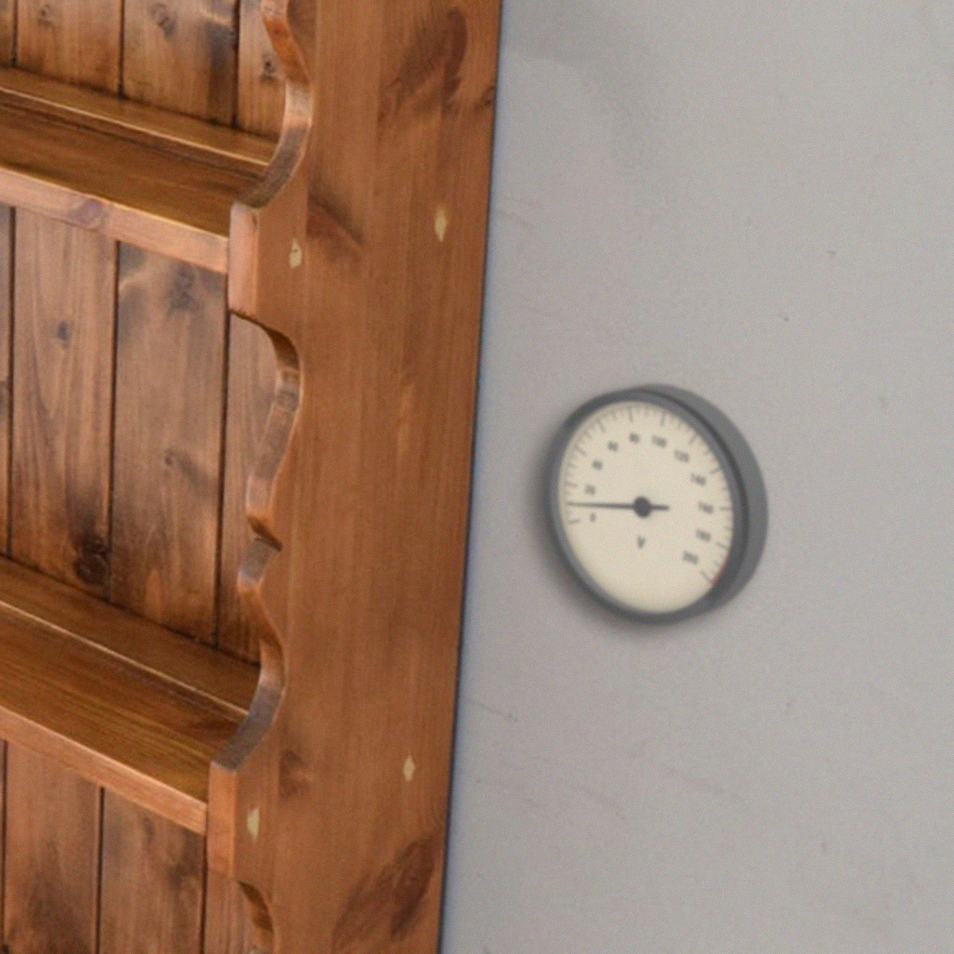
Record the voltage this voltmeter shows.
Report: 10 V
